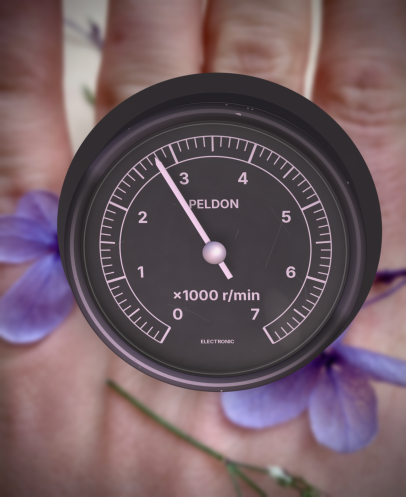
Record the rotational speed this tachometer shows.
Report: 2800 rpm
